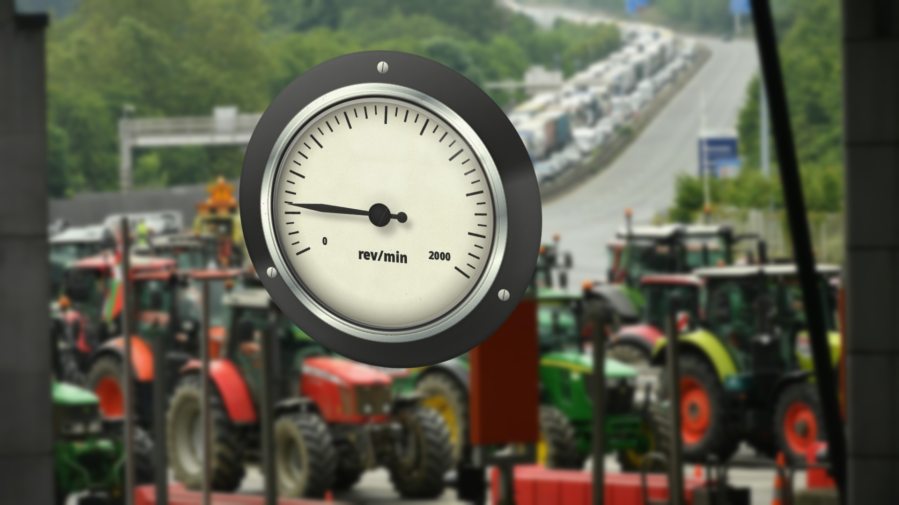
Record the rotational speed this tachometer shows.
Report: 250 rpm
